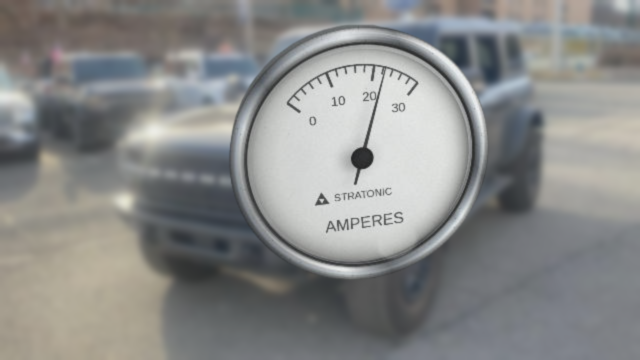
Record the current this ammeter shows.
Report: 22 A
